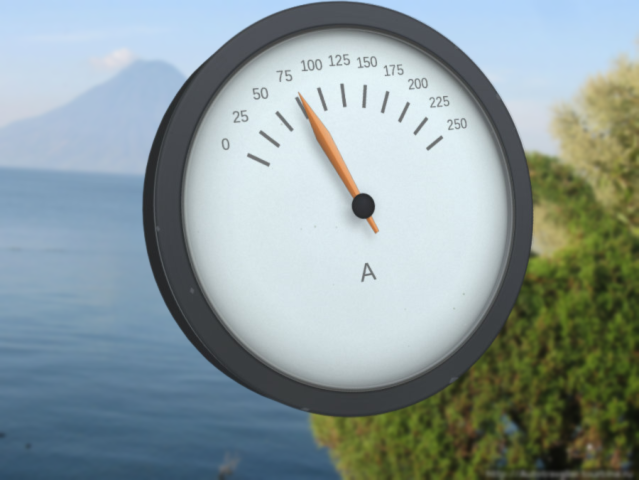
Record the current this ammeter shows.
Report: 75 A
